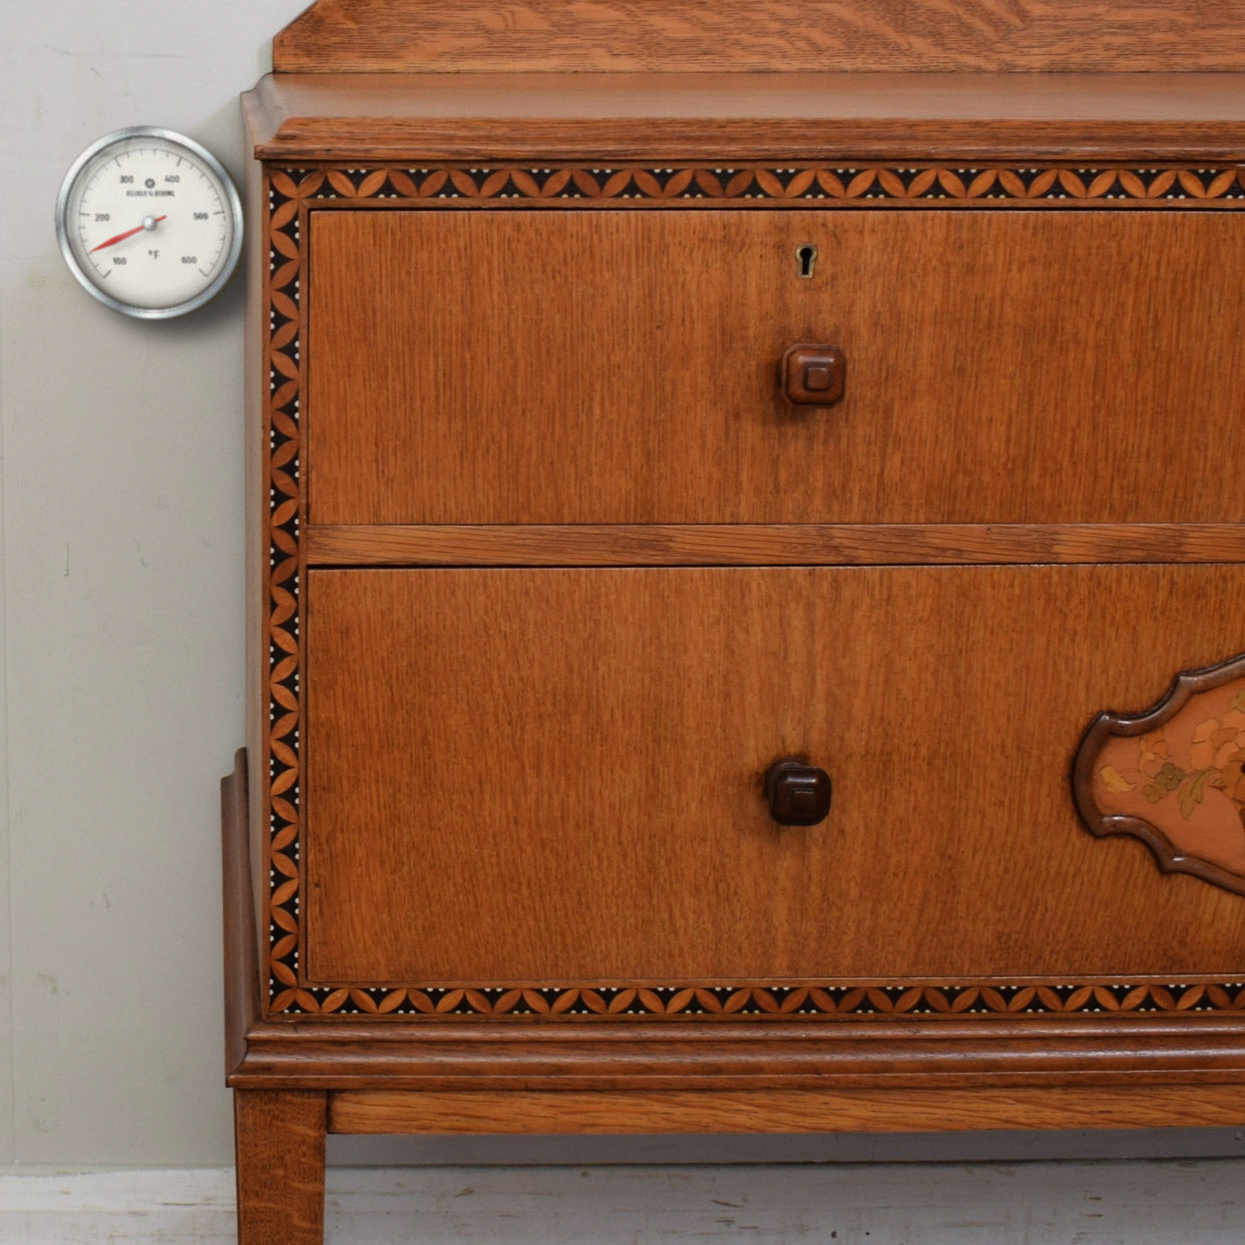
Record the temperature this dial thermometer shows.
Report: 140 °F
